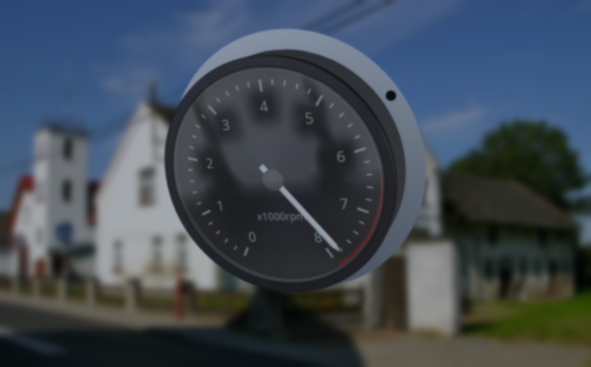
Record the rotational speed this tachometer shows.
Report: 7800 rpm
